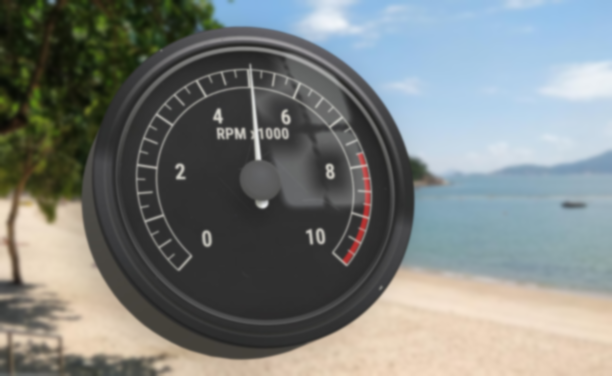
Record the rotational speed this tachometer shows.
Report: 5000 rpm
